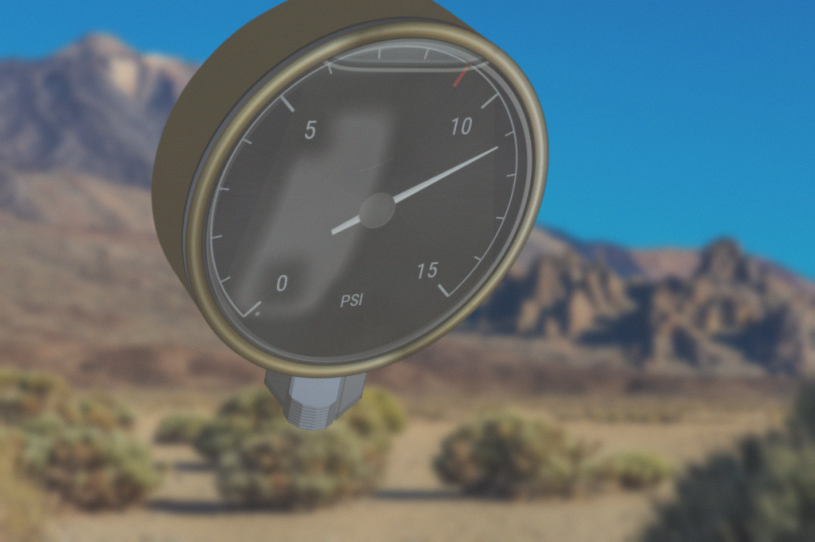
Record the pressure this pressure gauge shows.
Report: 11 psi
